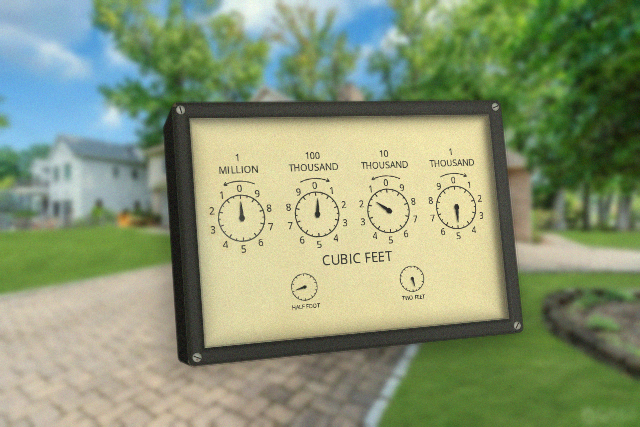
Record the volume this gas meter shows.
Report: 1500 ft³
